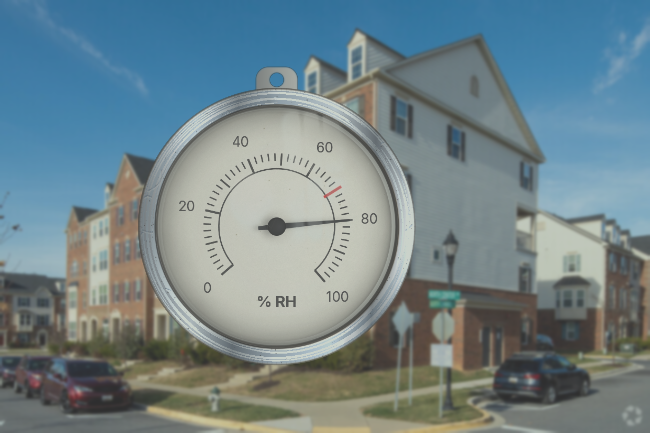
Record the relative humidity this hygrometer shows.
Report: 80 %
